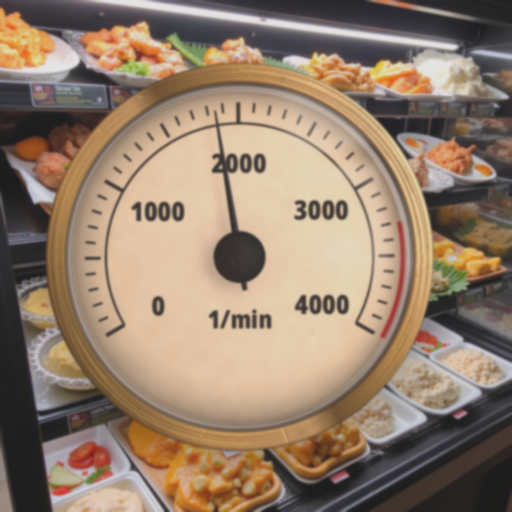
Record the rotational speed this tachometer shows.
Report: 1850 rpm
